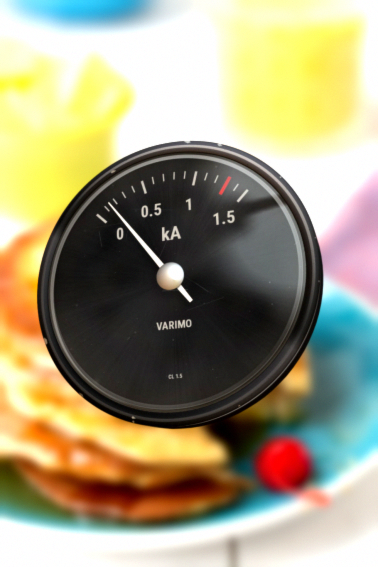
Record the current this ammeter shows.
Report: 0.15 kA
